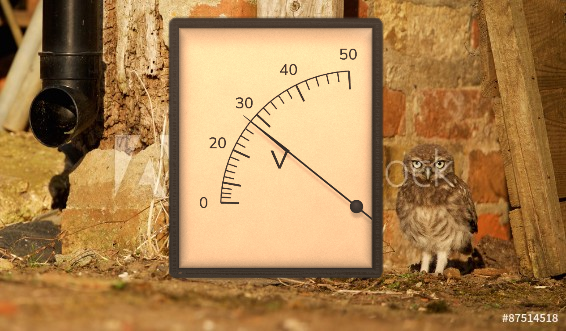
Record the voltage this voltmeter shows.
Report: 28 V
